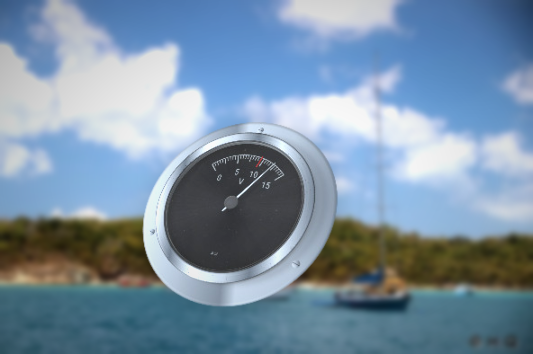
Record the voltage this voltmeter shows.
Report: 12.5 V
